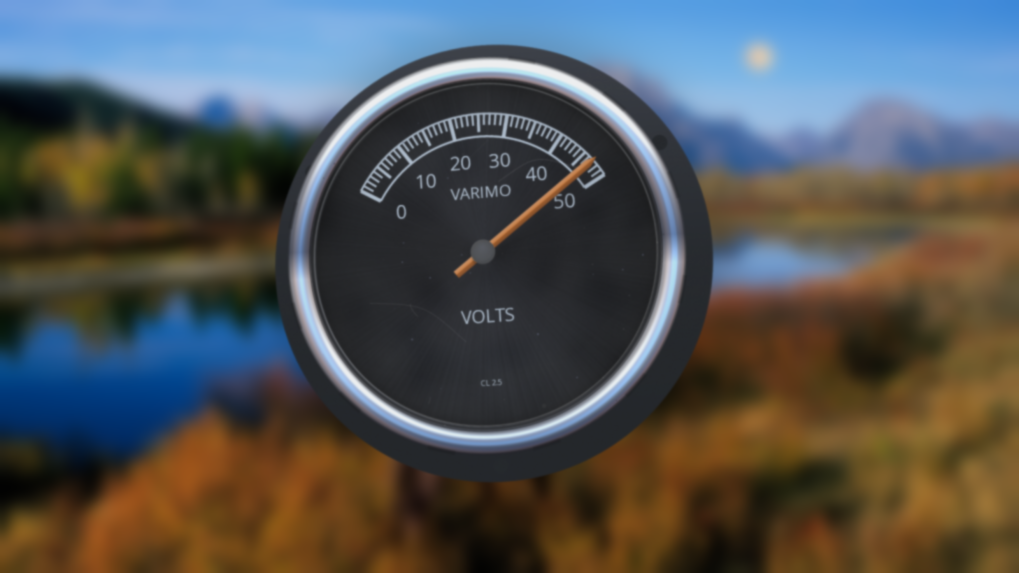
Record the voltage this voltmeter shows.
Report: 47 V
